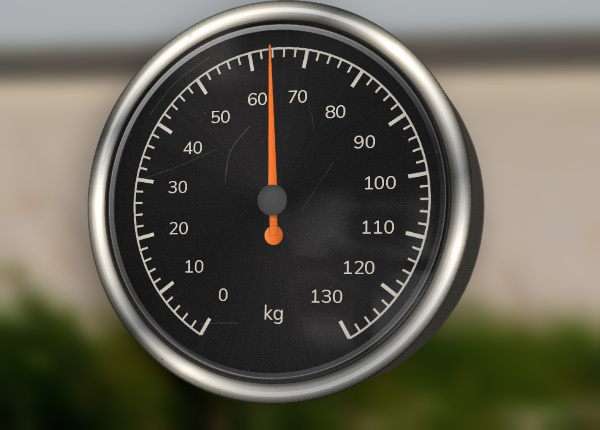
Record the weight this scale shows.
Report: 64 kg
